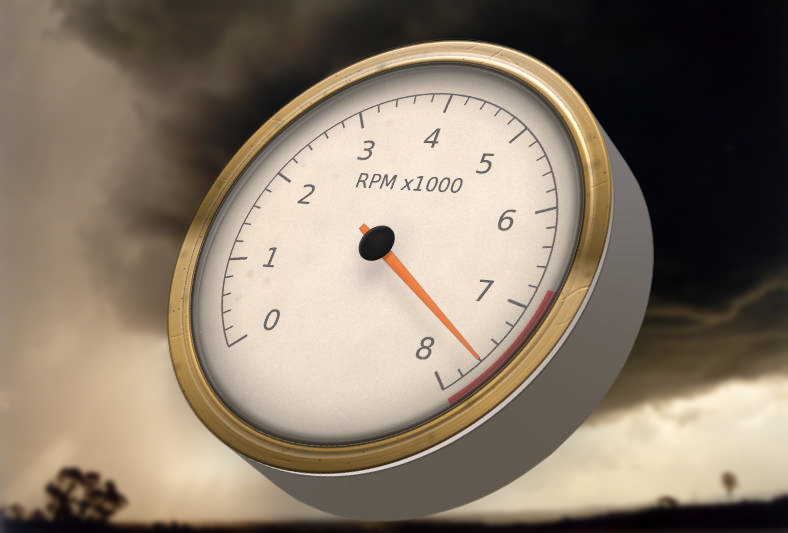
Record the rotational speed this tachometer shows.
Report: 7600 rpm
